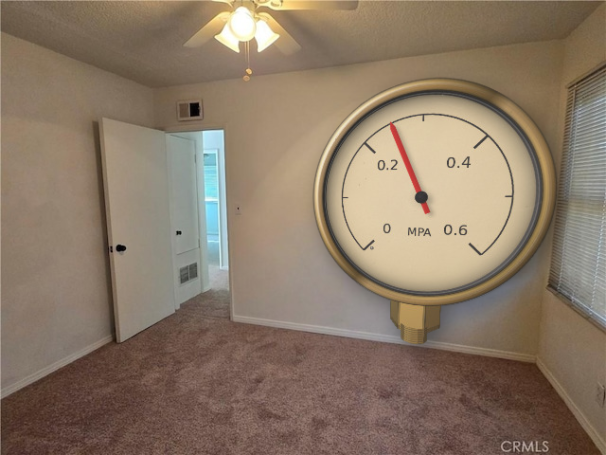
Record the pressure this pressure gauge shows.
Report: 0.25 MPa
